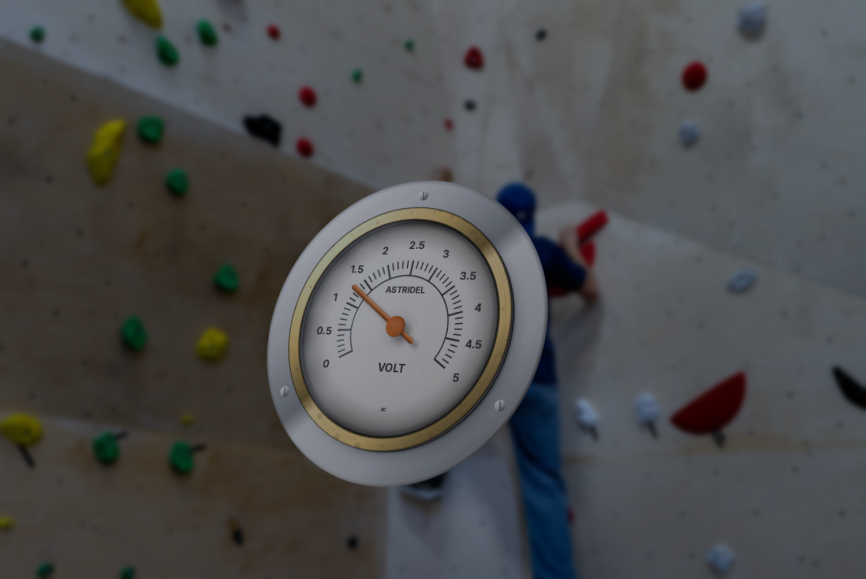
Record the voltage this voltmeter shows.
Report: 1.3 V
